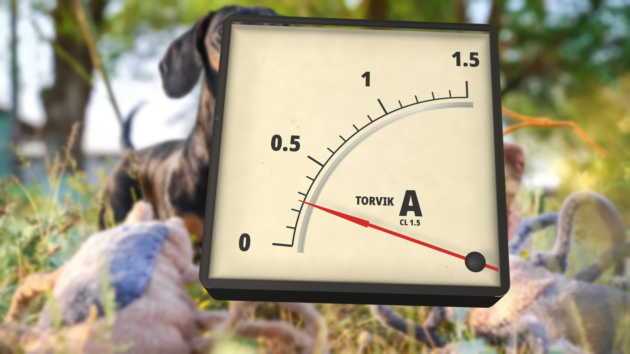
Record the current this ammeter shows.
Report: 0.25 A
